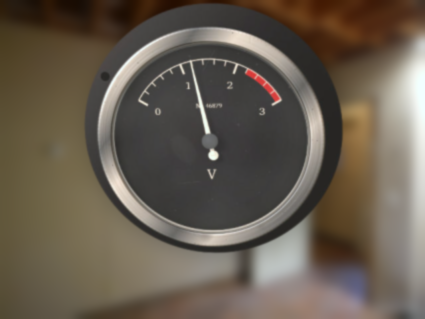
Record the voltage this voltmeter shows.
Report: 1.2 V
